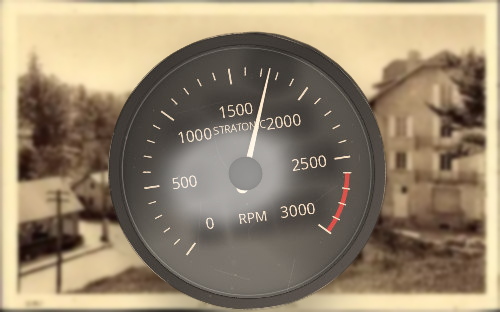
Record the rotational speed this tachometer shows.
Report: 1750 rpm
